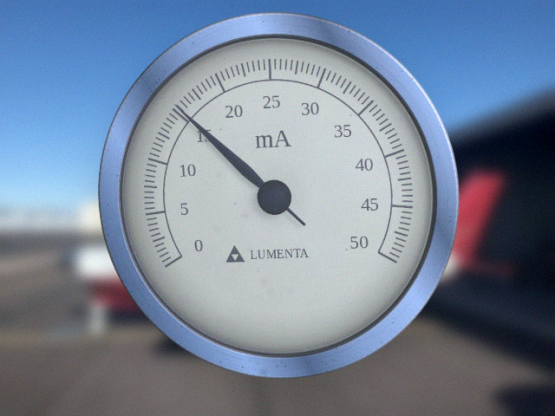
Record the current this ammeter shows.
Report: 15.5 mA
